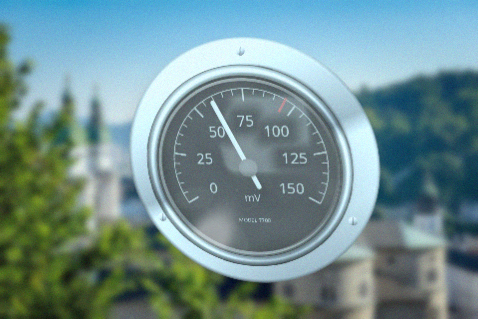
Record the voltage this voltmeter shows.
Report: 60 mV
